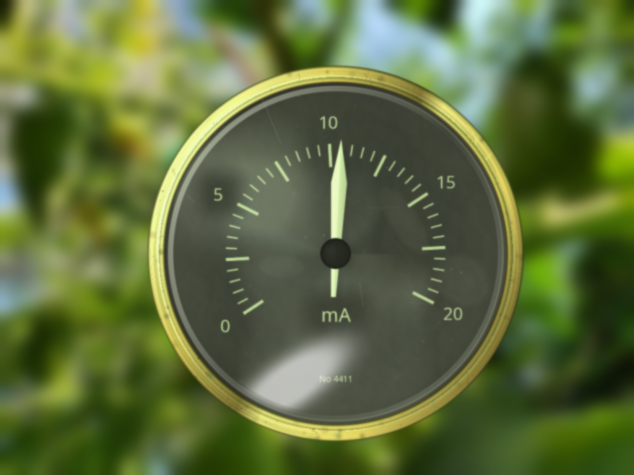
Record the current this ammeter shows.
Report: 10.5 mA
